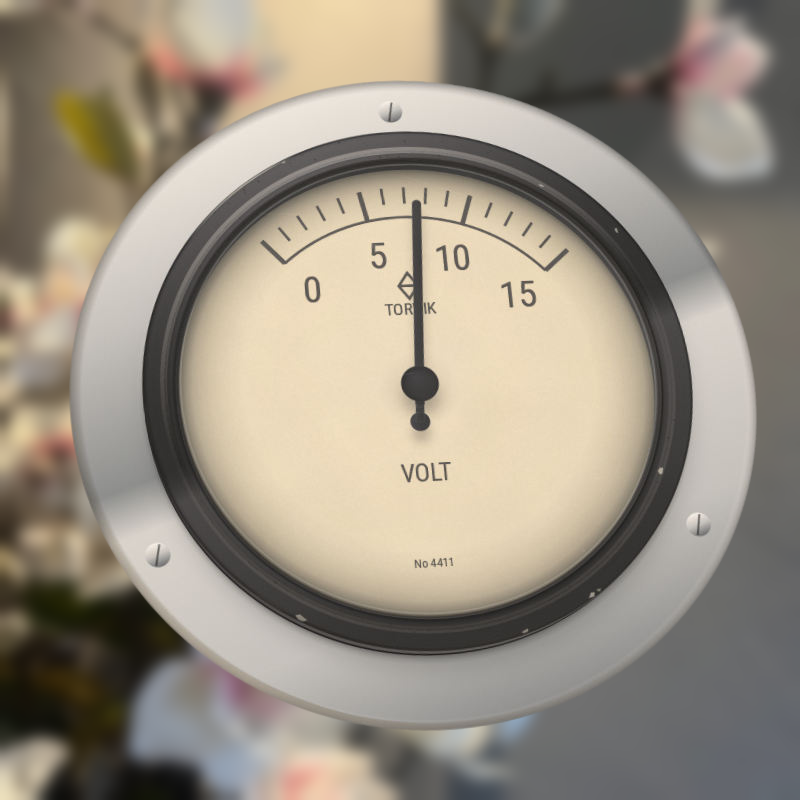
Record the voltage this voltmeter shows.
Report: 7.5 V
